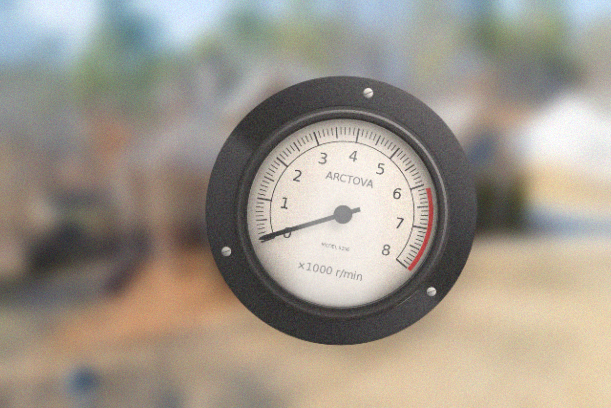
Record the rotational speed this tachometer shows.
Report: 100 rpm
